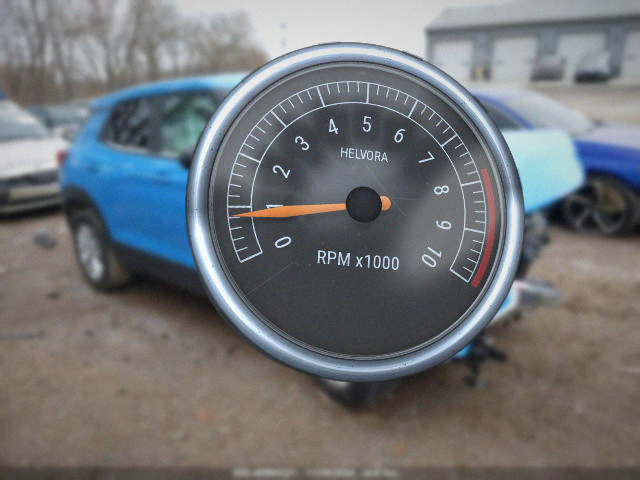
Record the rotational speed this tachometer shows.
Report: 800 rpm
